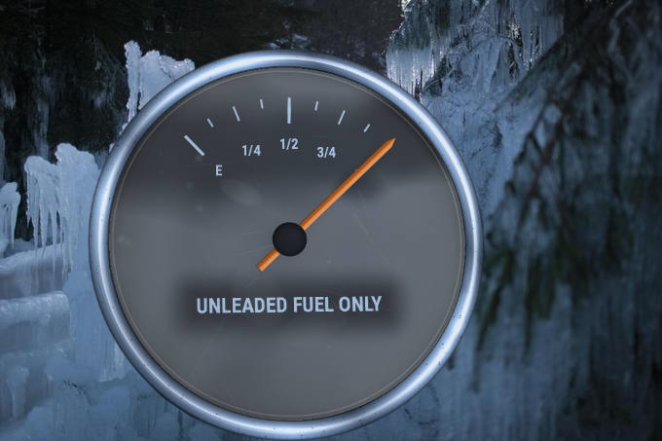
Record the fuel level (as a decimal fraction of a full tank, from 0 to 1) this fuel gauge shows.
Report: 1
